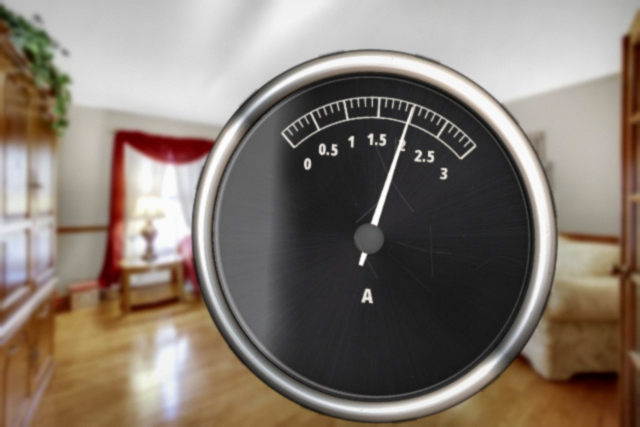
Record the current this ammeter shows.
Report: 2 A
